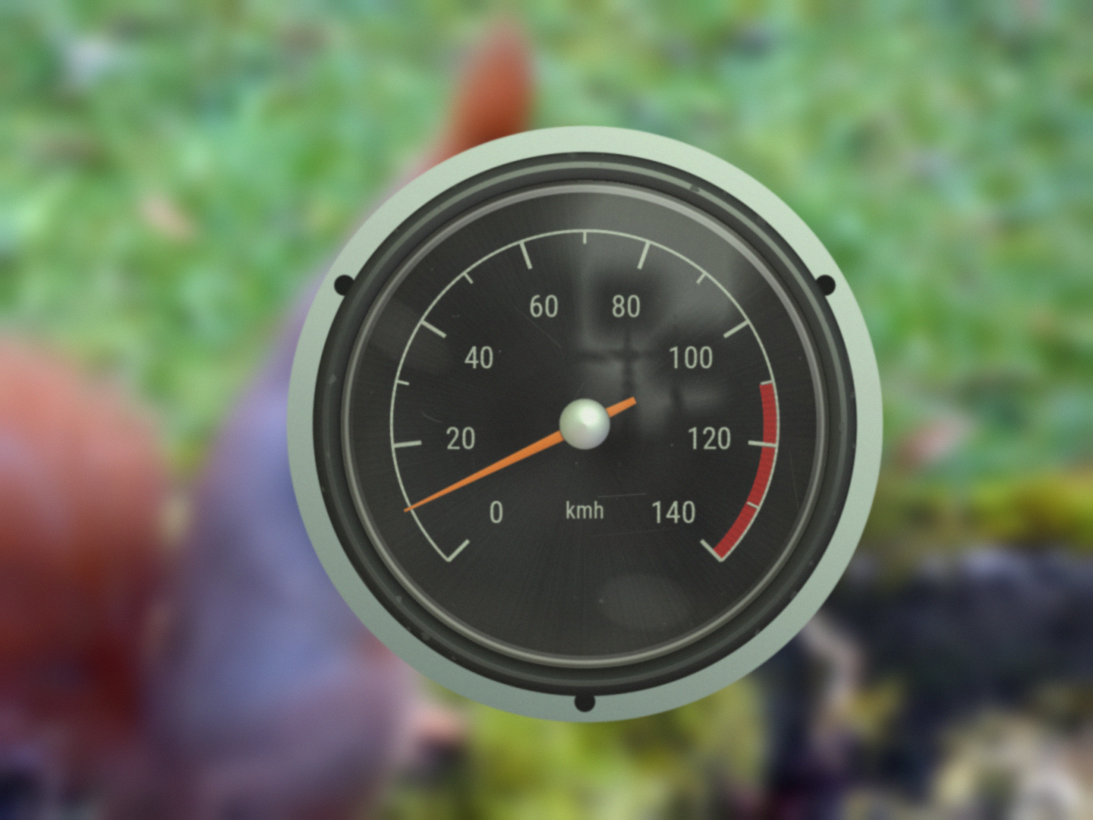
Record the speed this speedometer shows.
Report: 10 km/h
